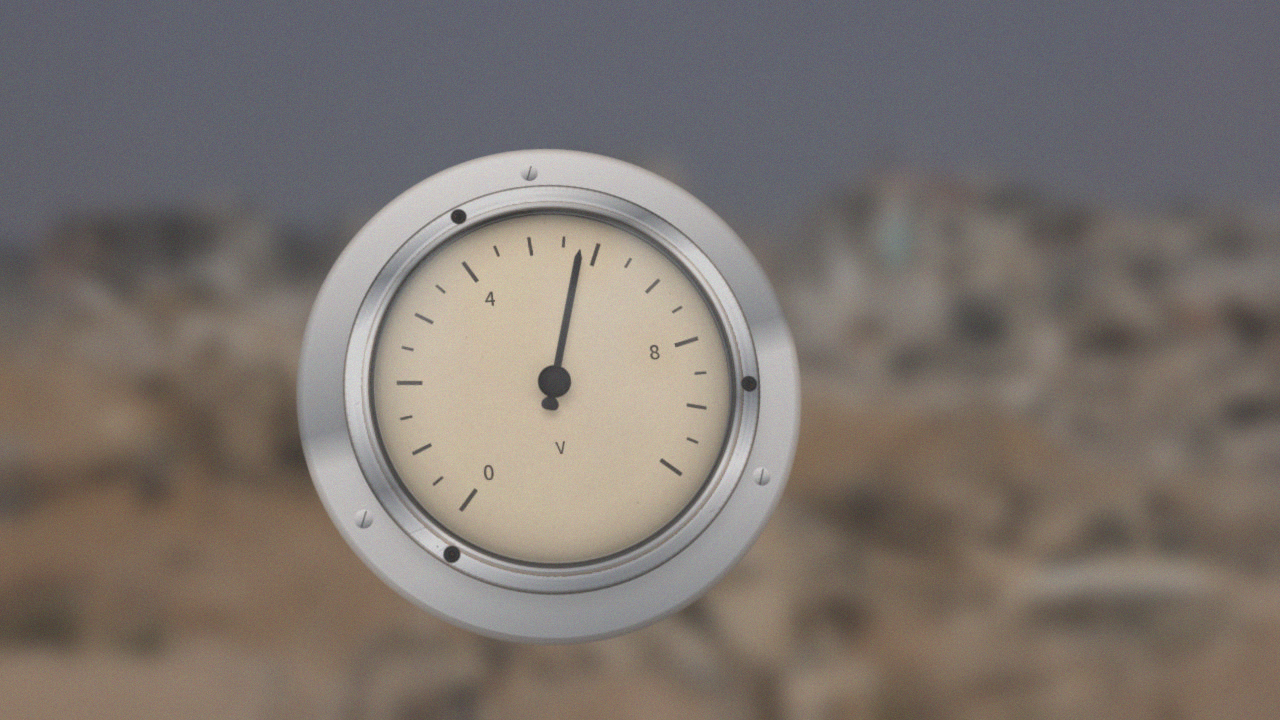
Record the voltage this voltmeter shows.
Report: 5.75 V
